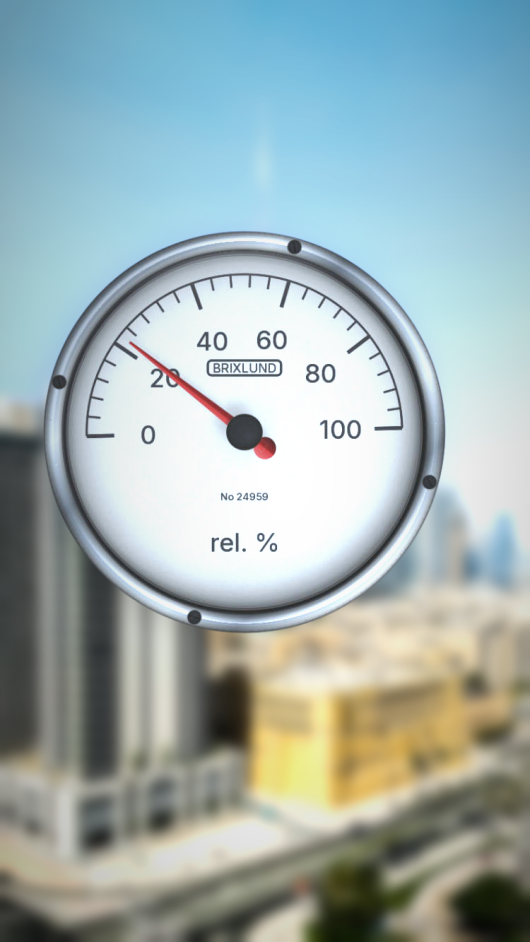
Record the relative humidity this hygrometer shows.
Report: 22 %
